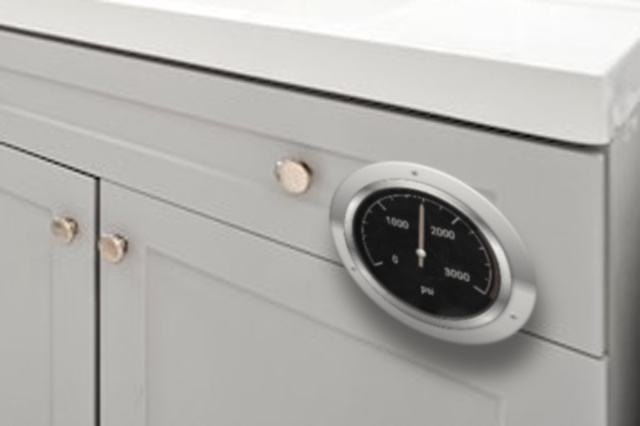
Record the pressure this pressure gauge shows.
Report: 1600 psi
